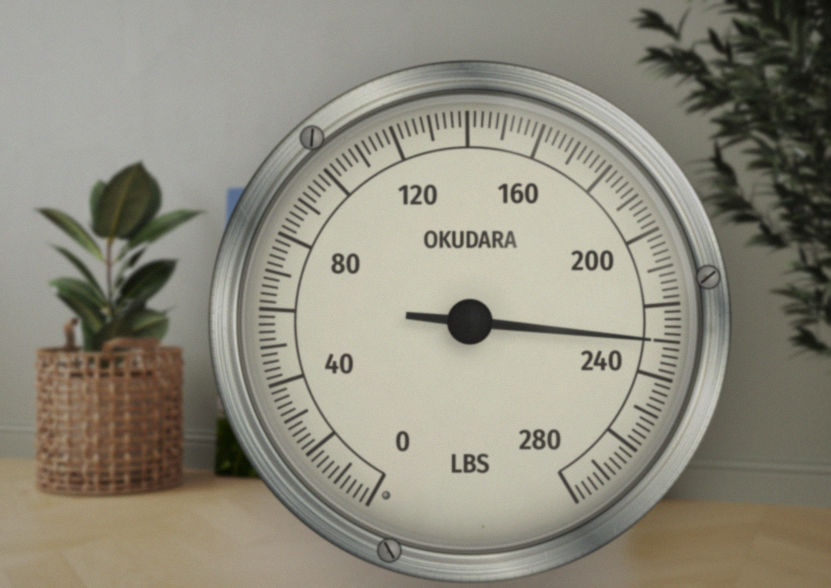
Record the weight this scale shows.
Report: 230 lb
